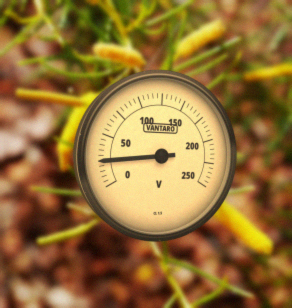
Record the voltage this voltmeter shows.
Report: 25 V
